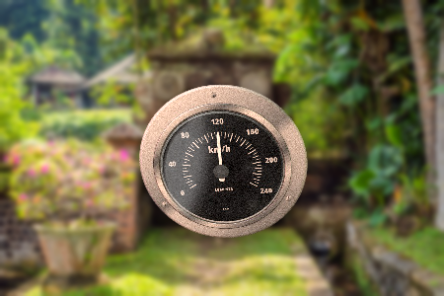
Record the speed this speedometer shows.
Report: 120 km/h
